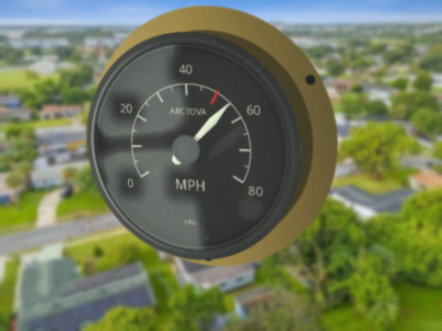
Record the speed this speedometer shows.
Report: 55 mph
